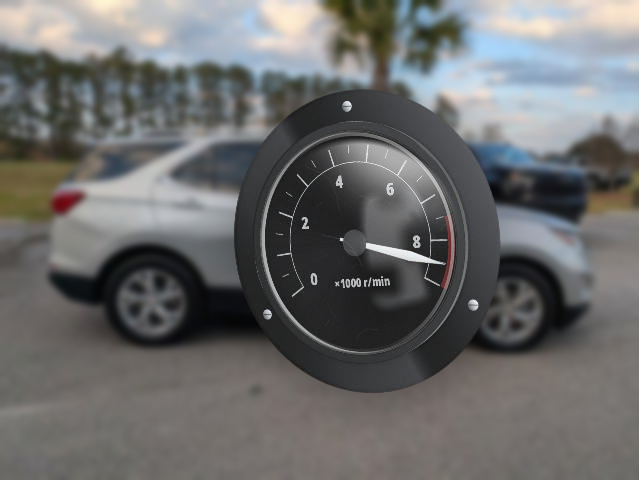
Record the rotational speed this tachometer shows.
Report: 8500 rpm
